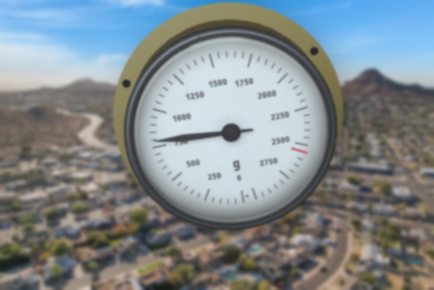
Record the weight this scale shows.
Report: 800 g
